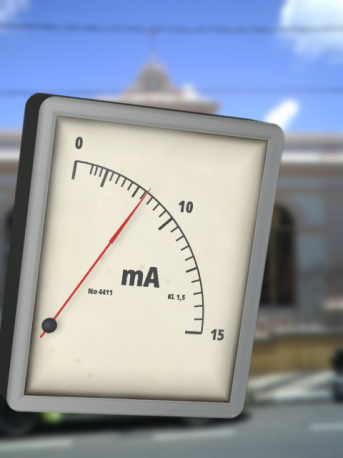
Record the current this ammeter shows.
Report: 8 mA
